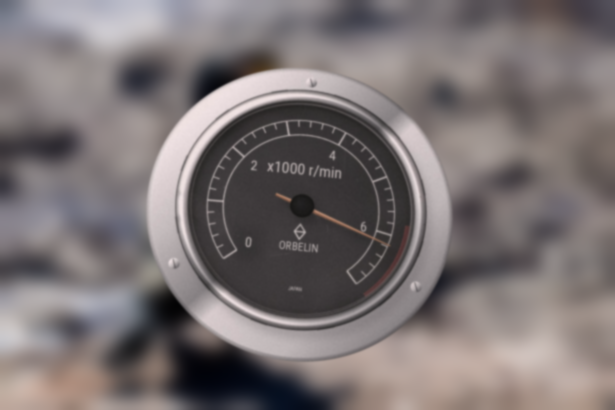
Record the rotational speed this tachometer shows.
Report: 6200 rpm
